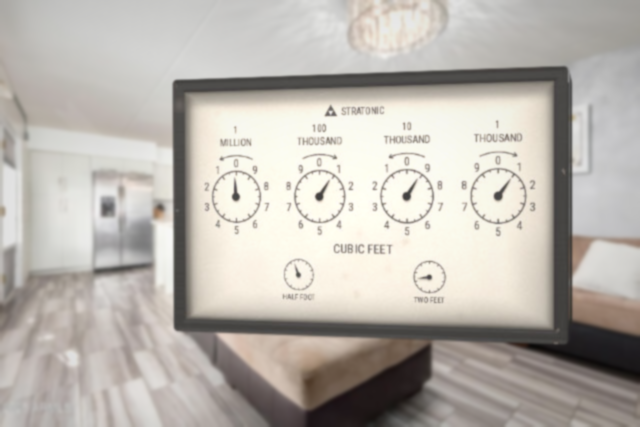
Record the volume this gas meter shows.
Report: 9100 ft³
